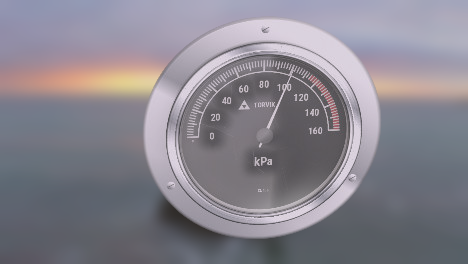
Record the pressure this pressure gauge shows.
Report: 100 kPa
